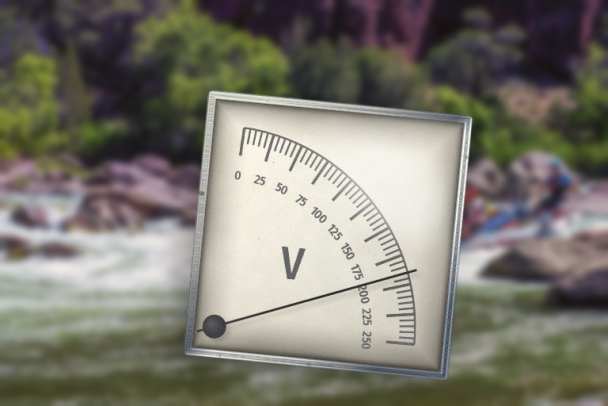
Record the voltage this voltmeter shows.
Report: 190 V
